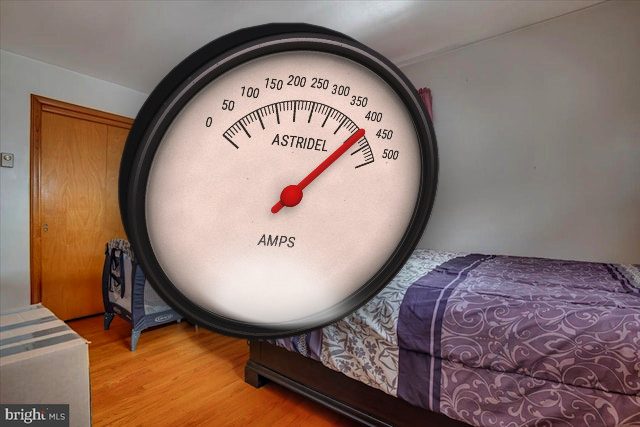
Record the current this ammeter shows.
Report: 400 A
